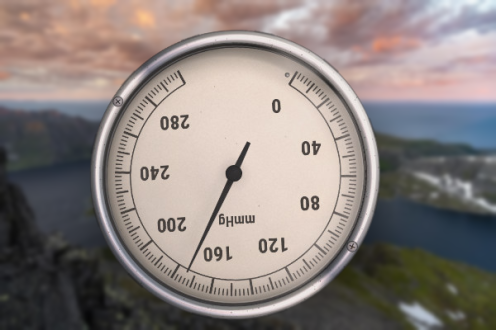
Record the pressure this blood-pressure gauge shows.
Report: 174 mmHg
